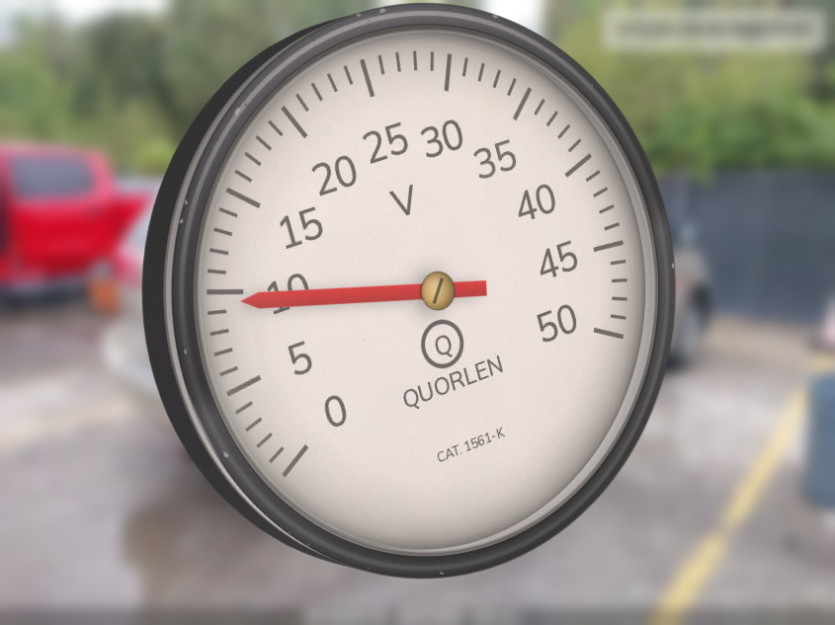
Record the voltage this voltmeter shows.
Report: 9.5 V
